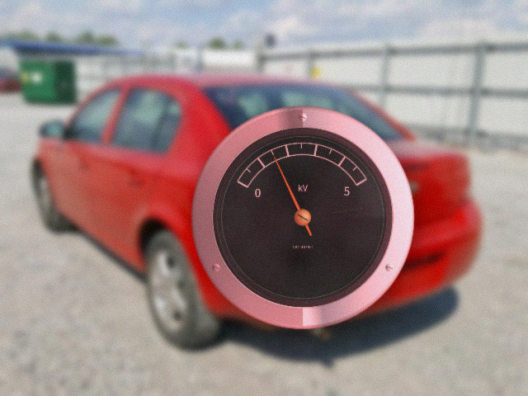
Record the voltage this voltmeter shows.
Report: 1.5 kV
